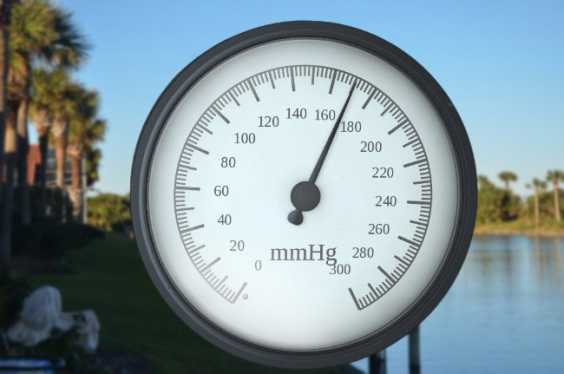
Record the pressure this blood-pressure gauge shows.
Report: 170 mmHg
